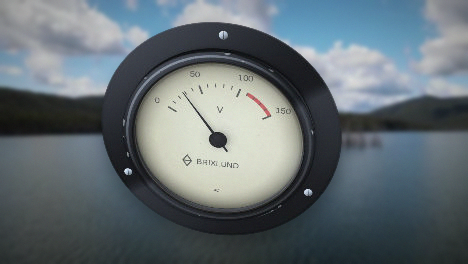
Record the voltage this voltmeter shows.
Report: 30 V
